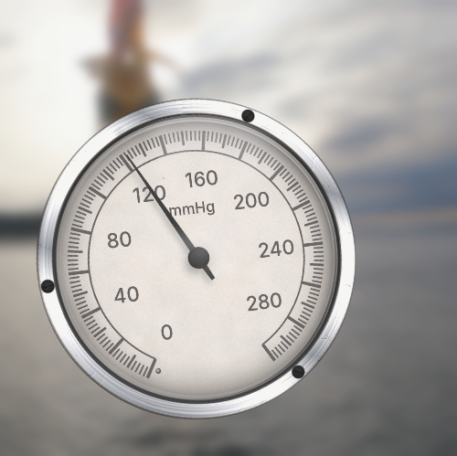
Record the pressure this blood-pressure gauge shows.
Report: 122 mmHg
